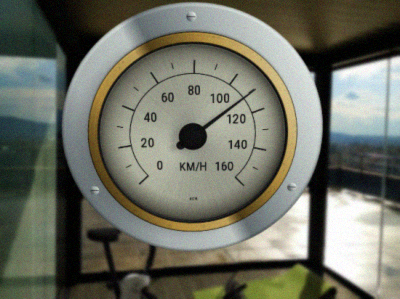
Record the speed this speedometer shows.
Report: 110 km/h
